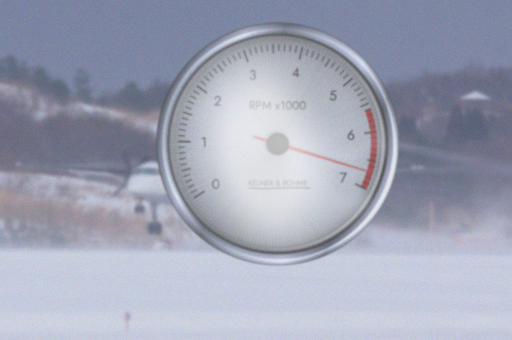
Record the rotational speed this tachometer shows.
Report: 6700 rpm
